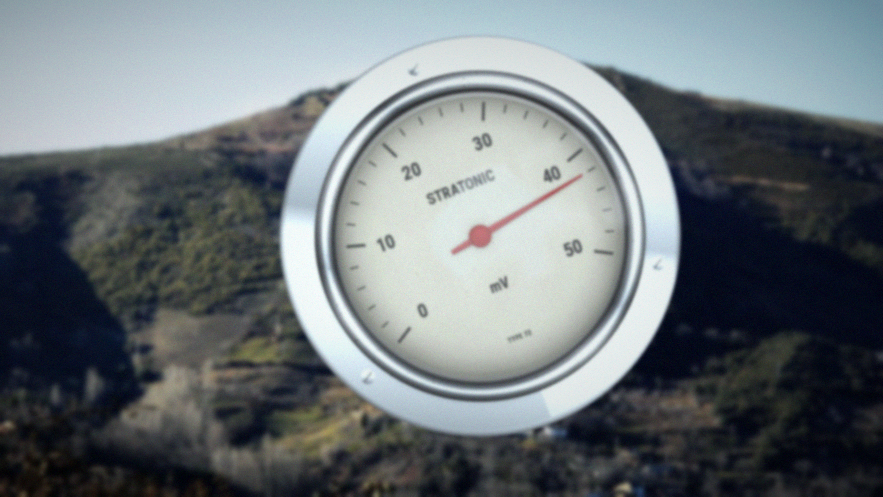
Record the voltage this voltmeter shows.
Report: 42 mV
